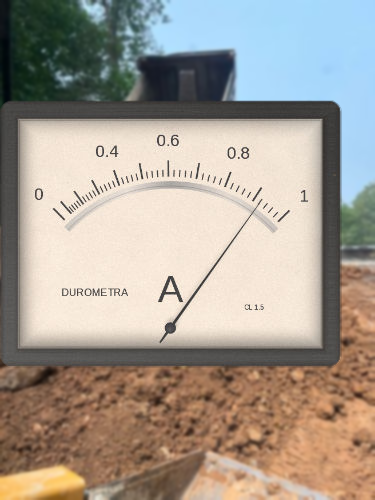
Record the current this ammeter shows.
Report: 0.92 A
